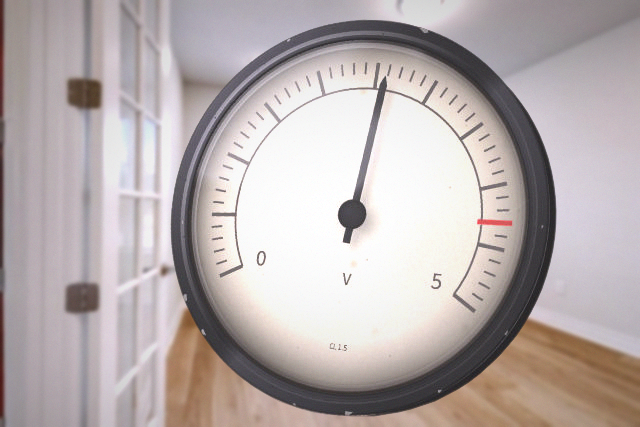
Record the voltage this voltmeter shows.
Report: 2.6 V
